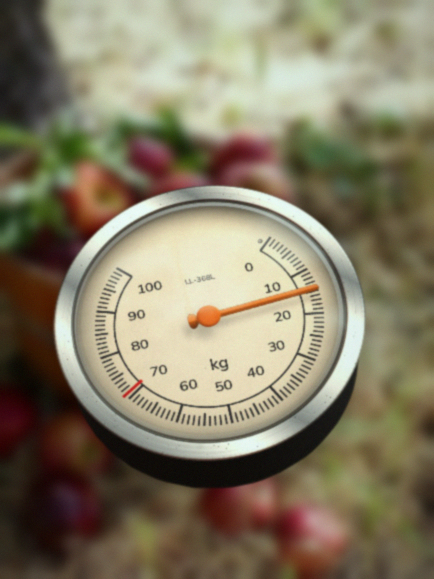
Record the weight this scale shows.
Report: 15 kg
